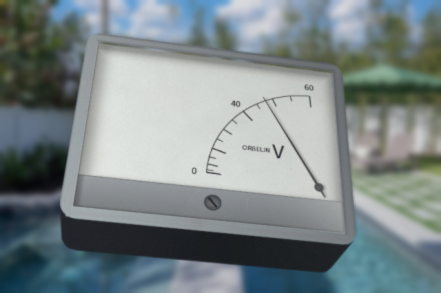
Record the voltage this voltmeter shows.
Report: 47.5 V
